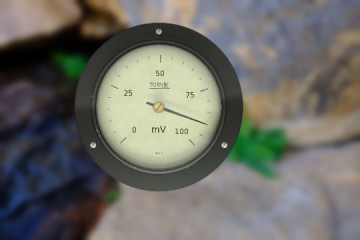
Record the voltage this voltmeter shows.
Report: 90 mV
